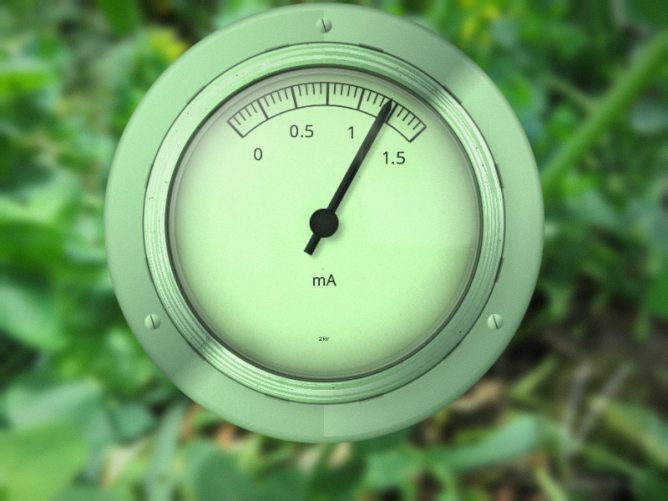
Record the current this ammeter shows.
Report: 1.2 mA
